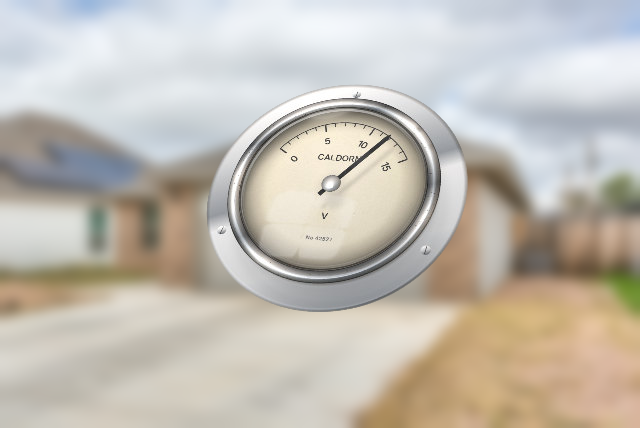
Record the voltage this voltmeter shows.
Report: 12 V
